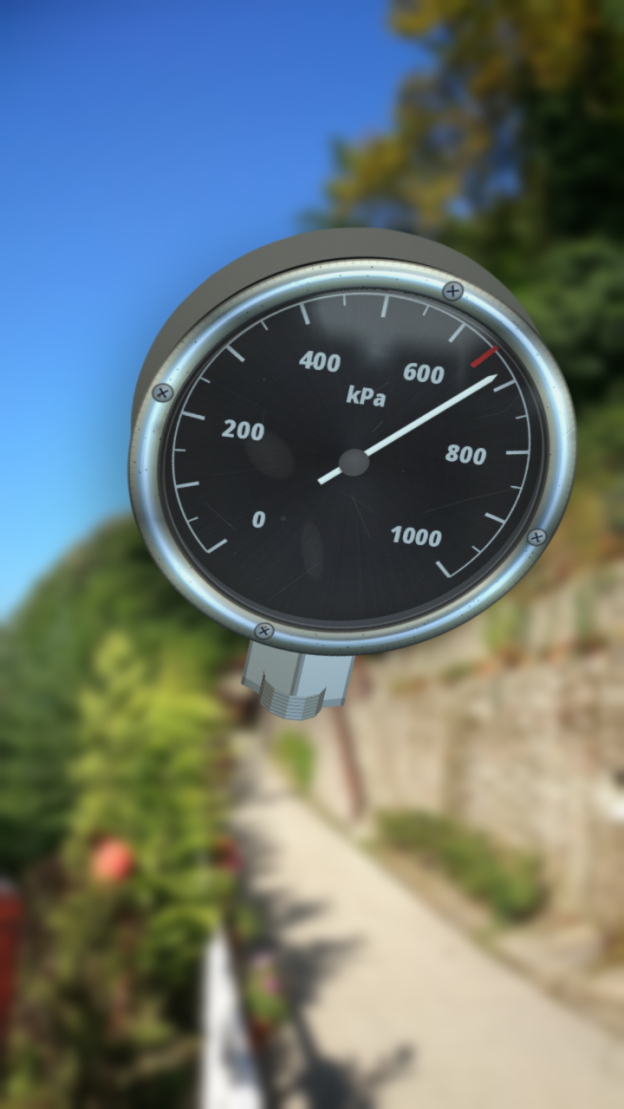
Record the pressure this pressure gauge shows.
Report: 675 kPa
